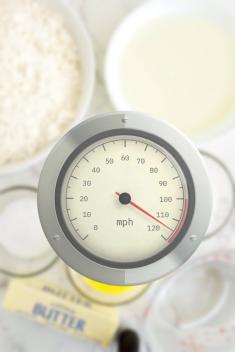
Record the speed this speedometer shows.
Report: 115 mph
